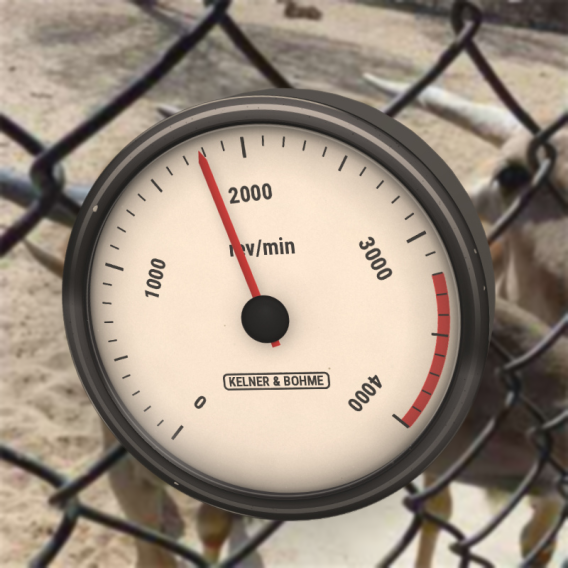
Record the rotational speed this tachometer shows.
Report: 1800 rpm
